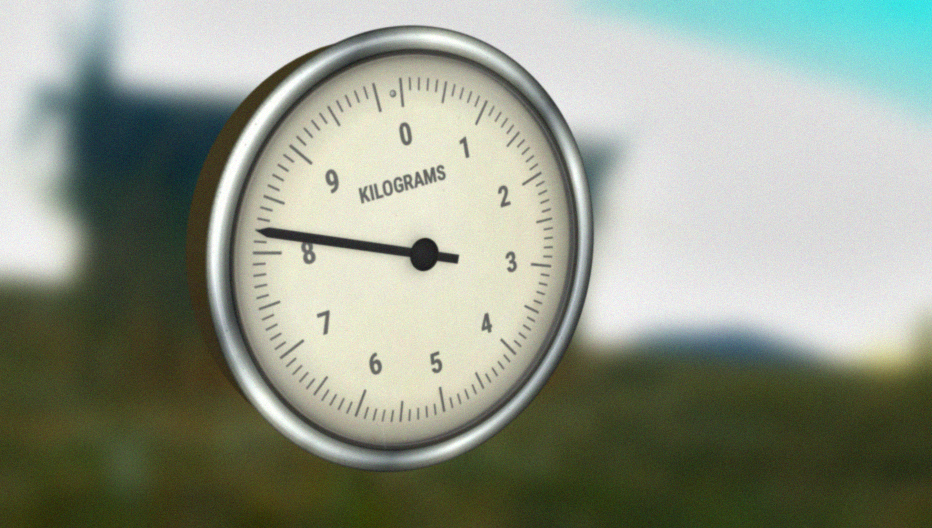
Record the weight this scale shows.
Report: 8.2 kg
